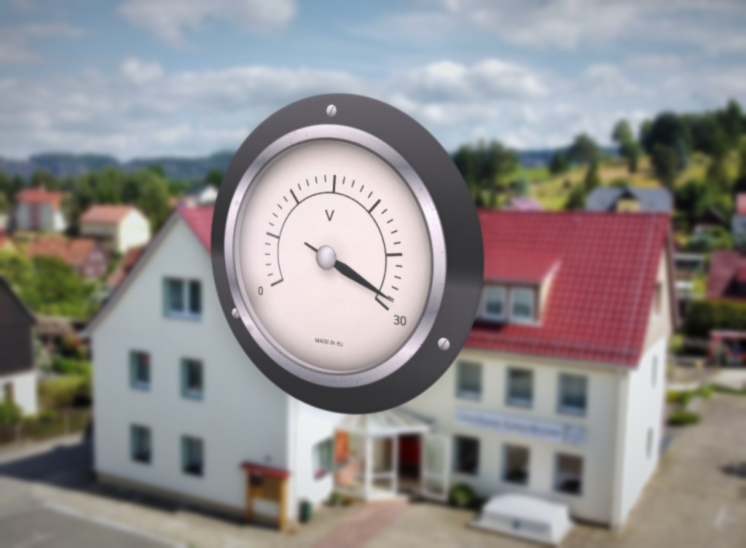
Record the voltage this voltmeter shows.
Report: 29 V
